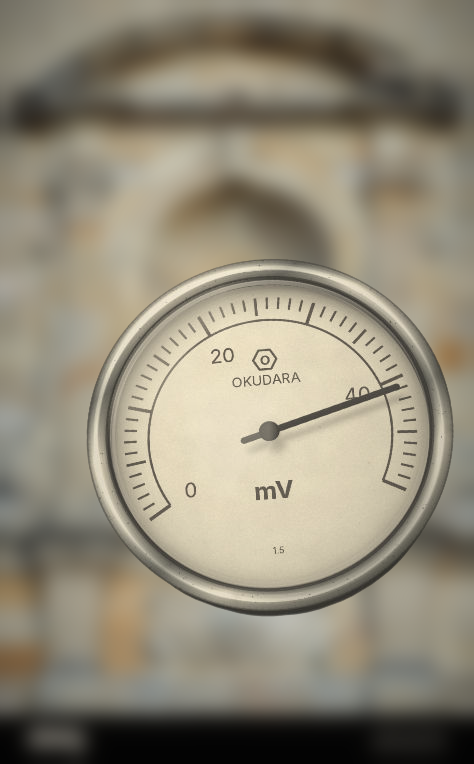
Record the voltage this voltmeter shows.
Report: 41 mV
